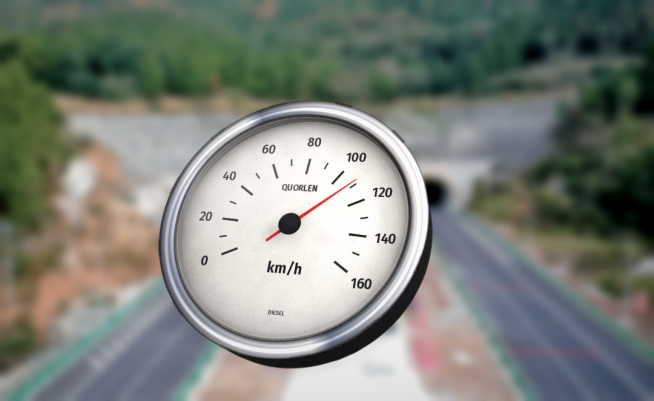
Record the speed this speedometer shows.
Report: 110 km/h
